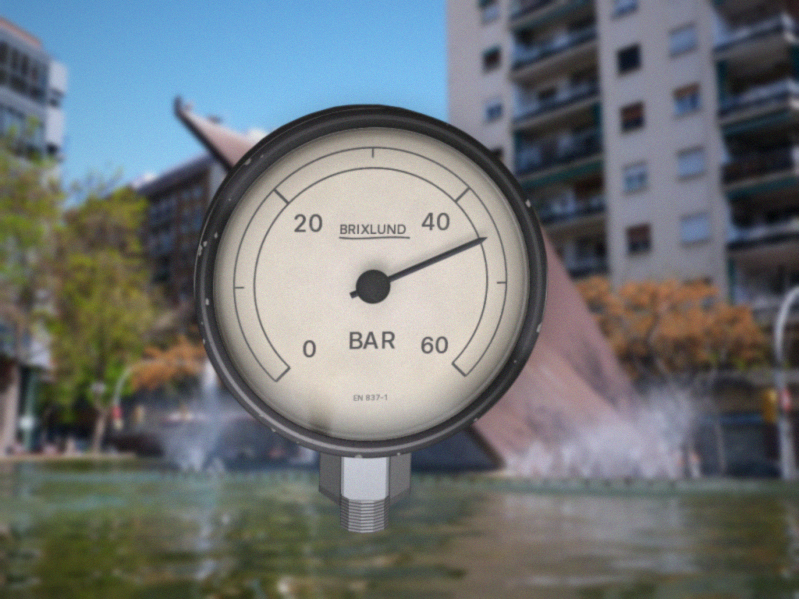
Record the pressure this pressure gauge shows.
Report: 45 bar
